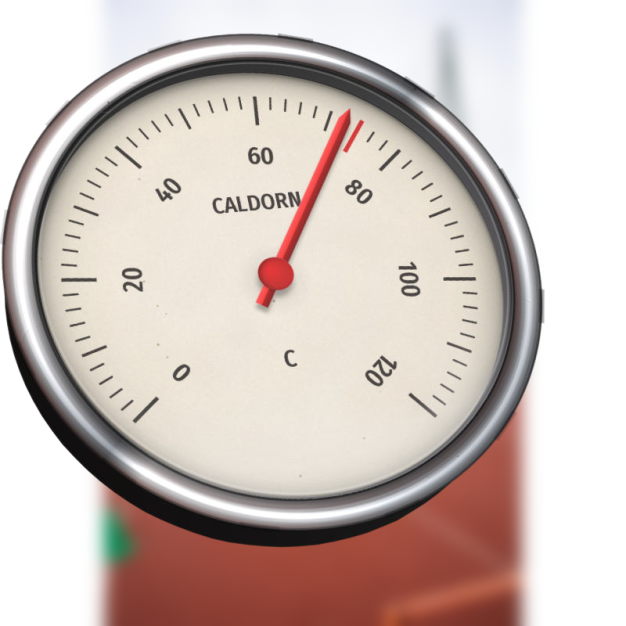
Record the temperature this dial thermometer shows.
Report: 72 °C
